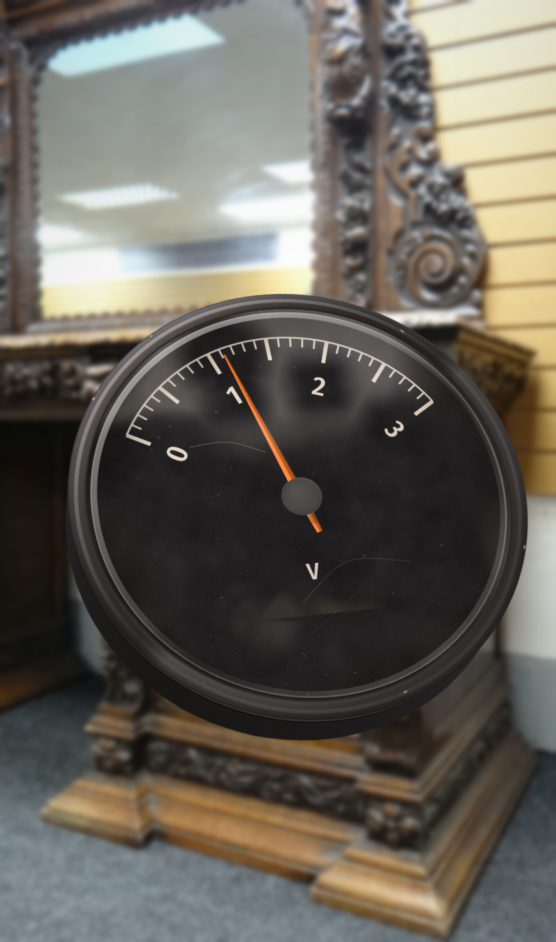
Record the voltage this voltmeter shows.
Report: 1.1 V
